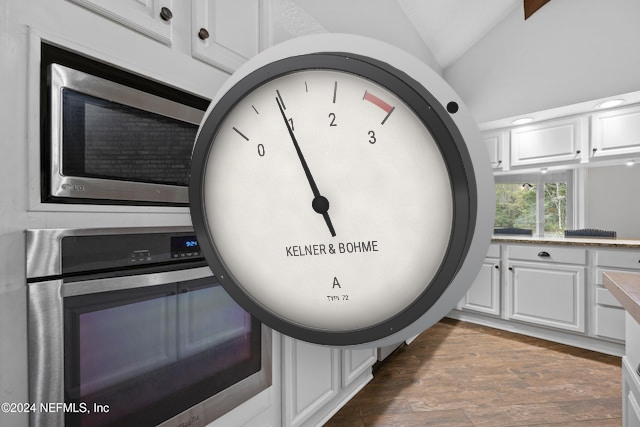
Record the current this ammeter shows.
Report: 1 A
